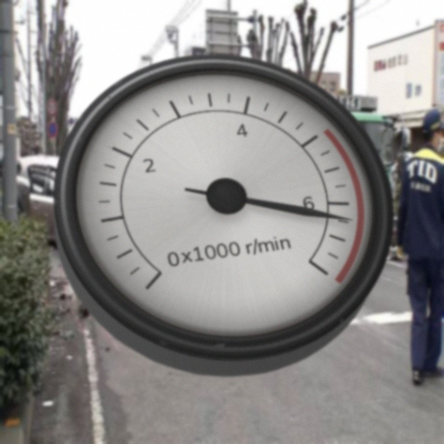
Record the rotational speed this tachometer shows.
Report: 6250 rpm
